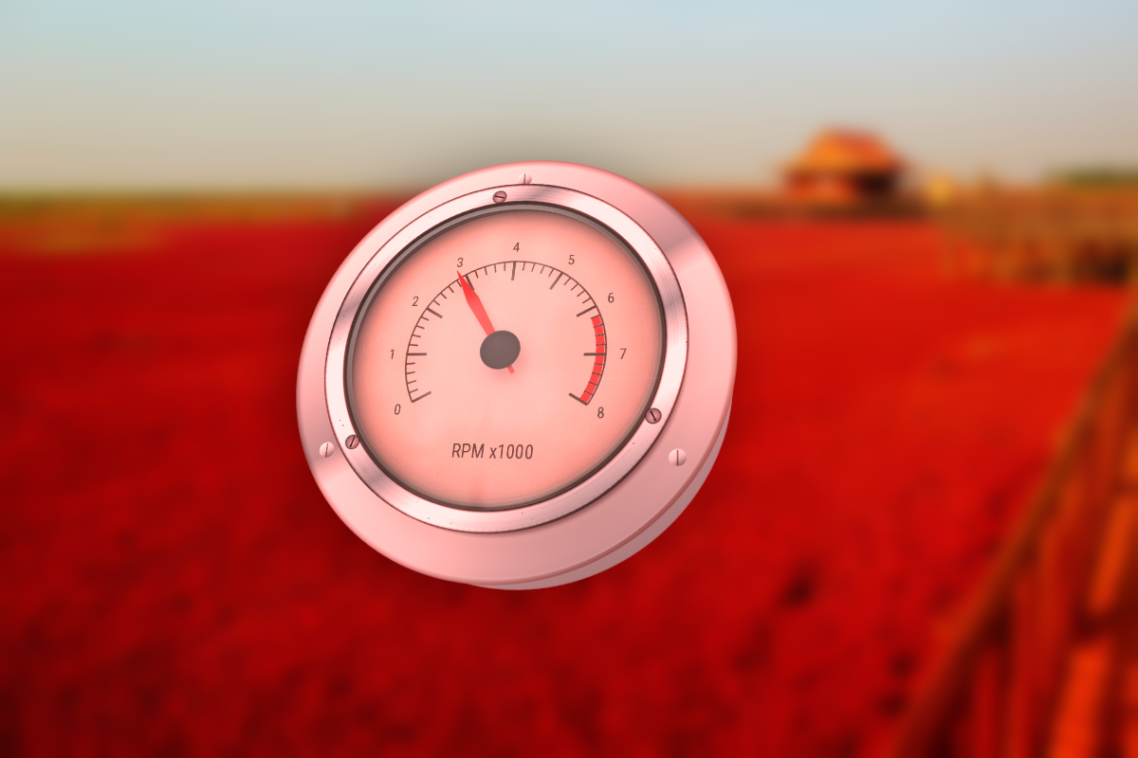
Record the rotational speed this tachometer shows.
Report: 2900 rpm
